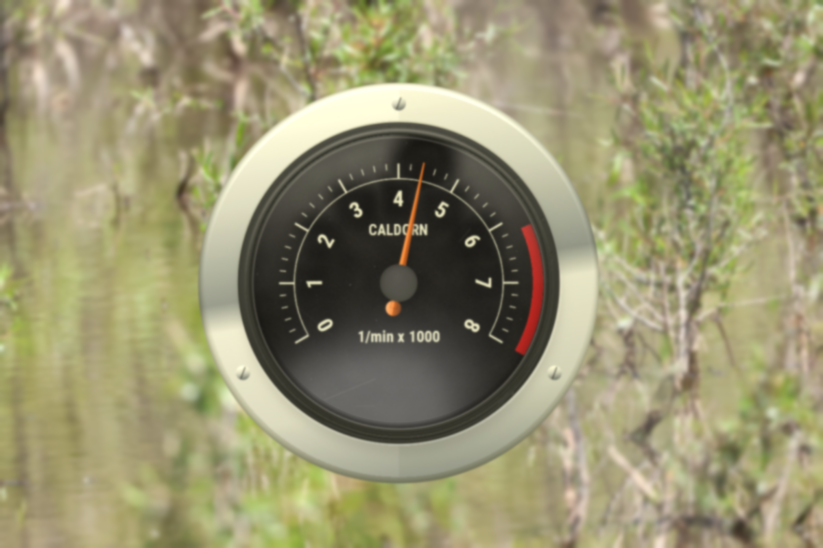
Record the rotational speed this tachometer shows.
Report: 4400 rpm
